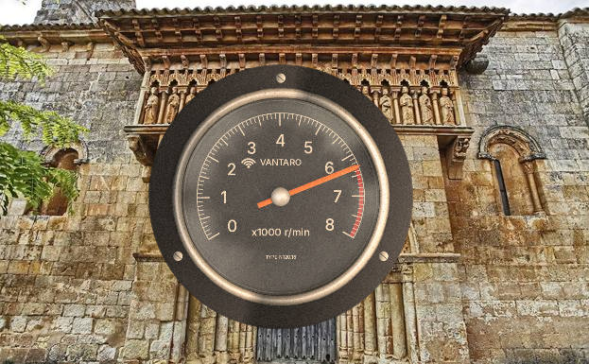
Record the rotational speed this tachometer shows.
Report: 6300 rpm
